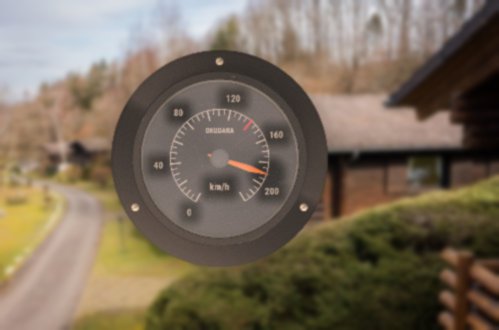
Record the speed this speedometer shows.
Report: 190 km/h
